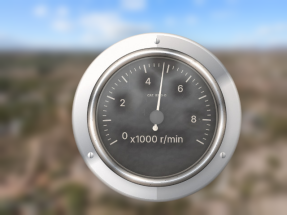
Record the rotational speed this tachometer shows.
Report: 4800 rpm
